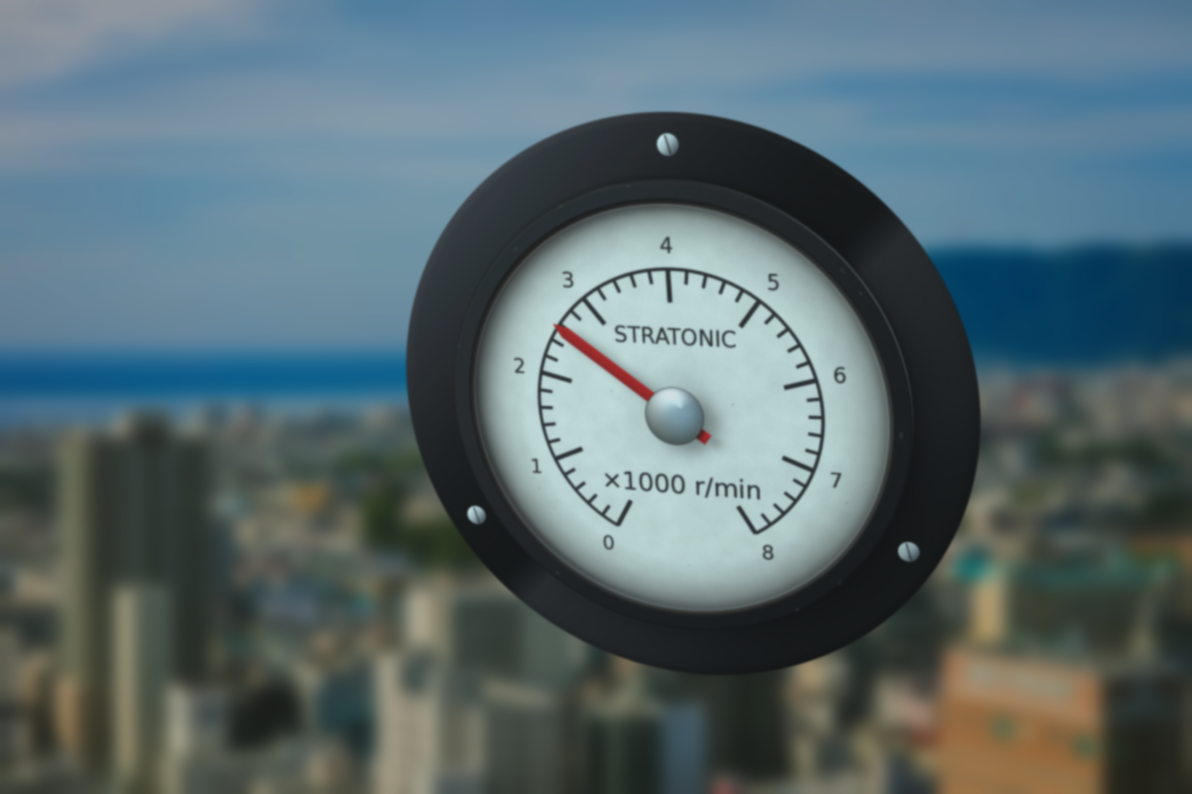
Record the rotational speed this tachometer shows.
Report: 2600 rpm
